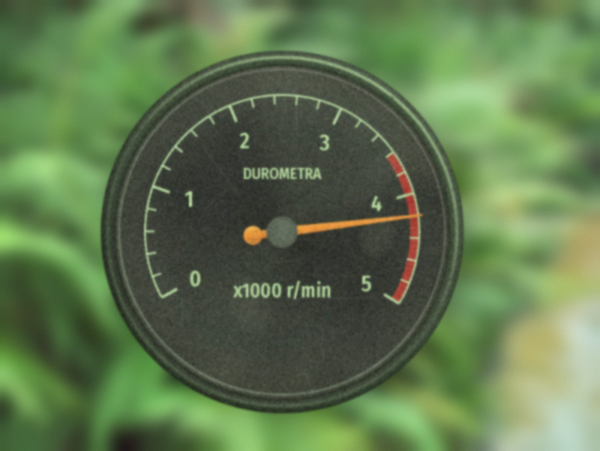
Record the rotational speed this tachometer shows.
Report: 4200 rpm
